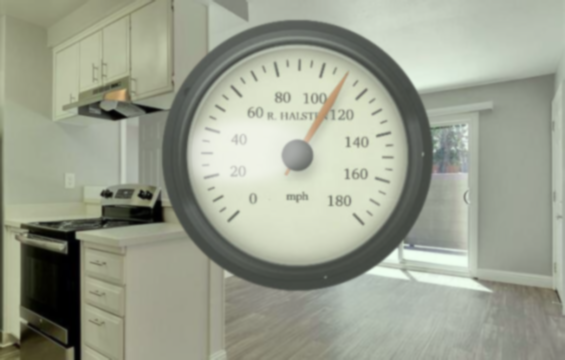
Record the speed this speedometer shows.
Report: 110 mph
